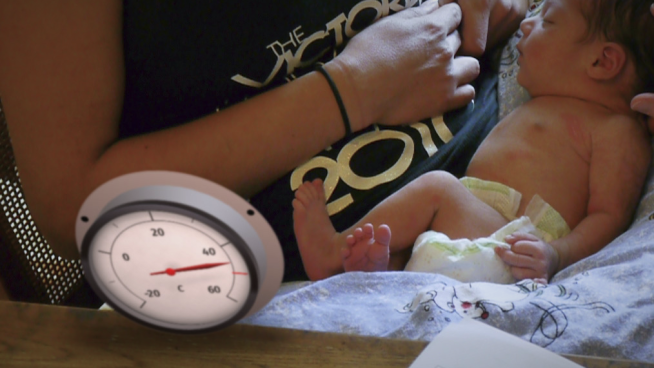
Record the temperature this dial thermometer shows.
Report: 45 °C
